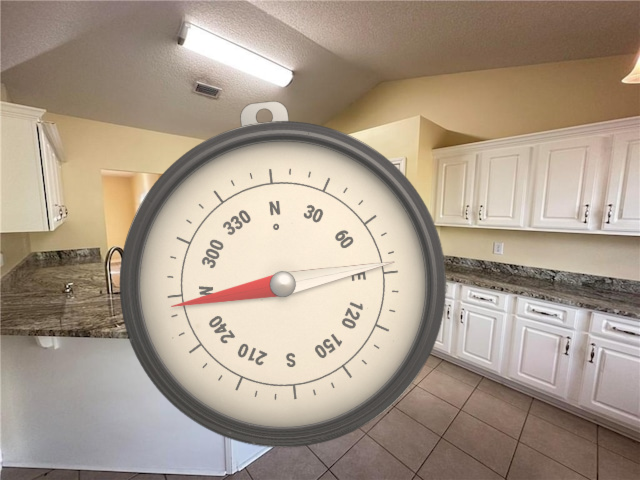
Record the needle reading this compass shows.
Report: 265 °
